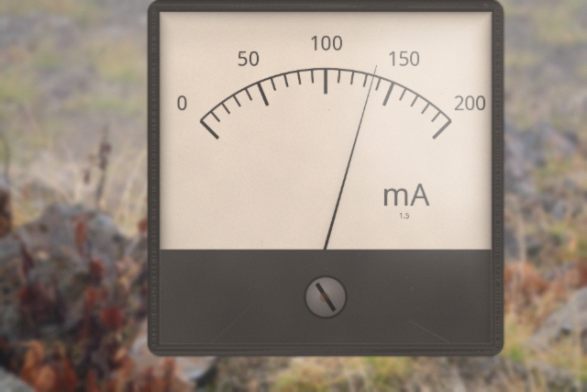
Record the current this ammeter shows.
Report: 135 mA
